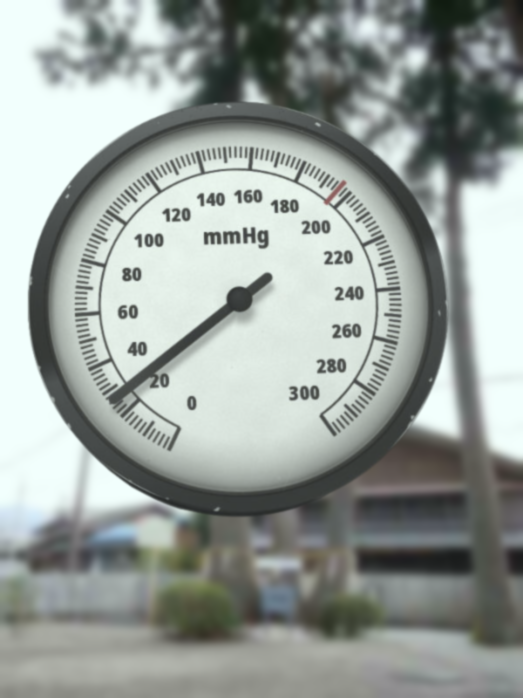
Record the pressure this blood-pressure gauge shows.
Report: 26 mmHg
